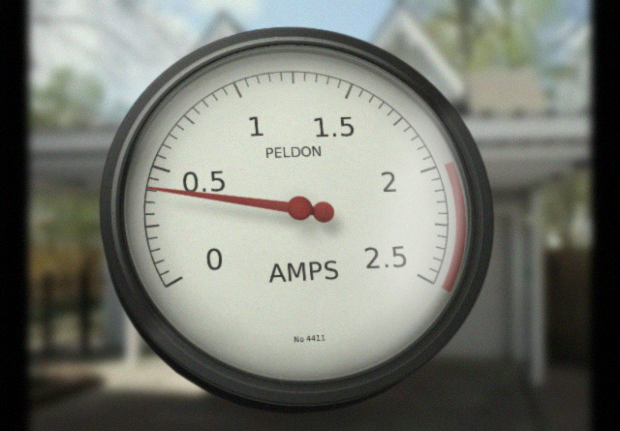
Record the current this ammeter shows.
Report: 0.4 A
